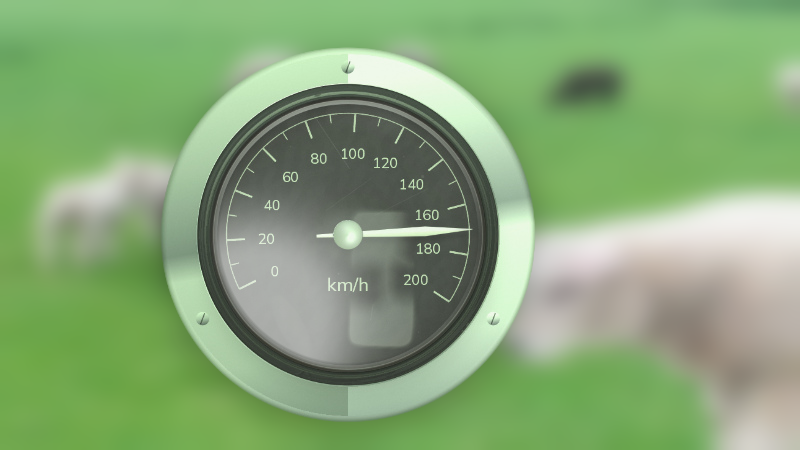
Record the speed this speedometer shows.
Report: 170 km/h
